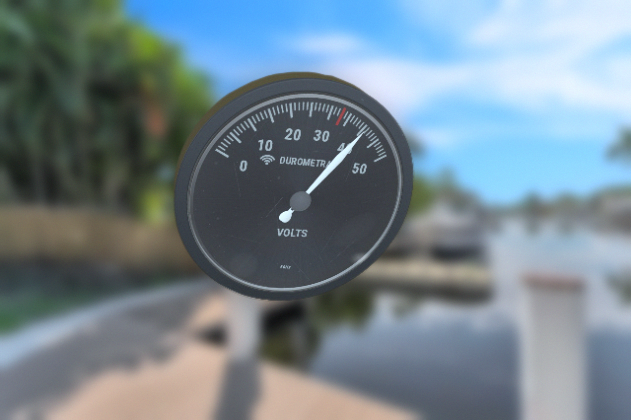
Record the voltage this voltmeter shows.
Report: 40 V
